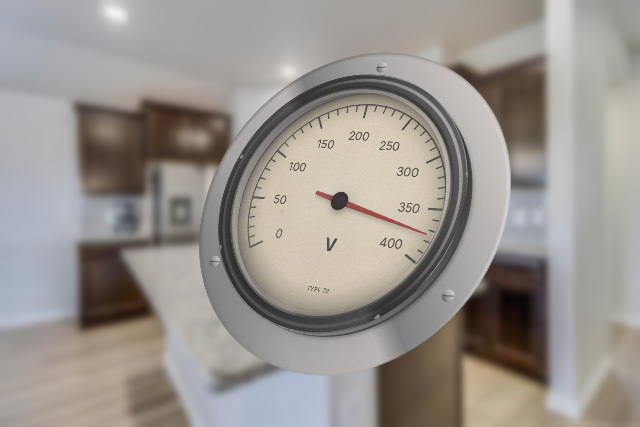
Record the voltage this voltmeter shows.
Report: 375 V
